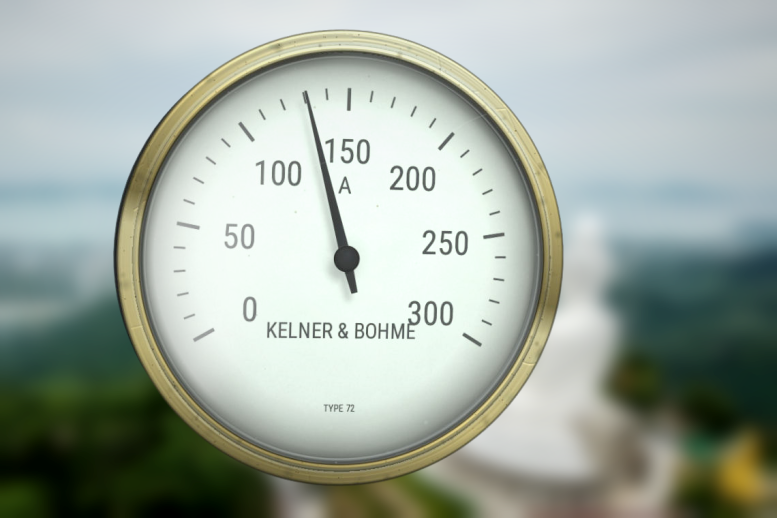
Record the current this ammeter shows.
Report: 130 A
